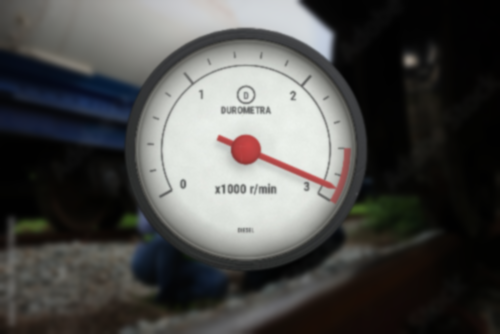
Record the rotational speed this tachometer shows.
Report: 2900 rpm
